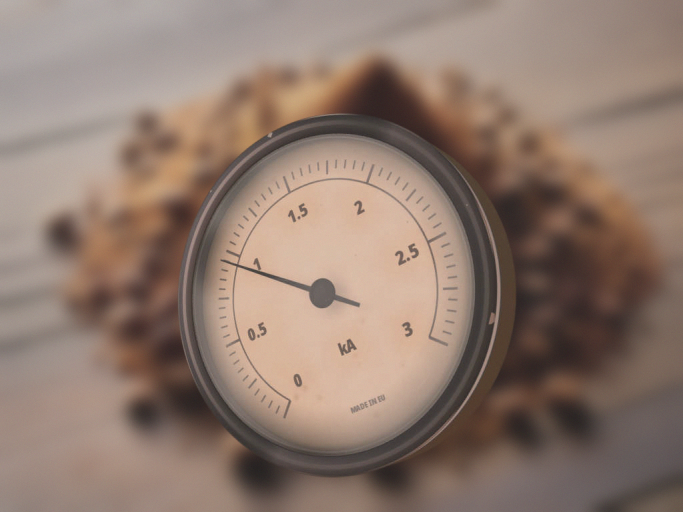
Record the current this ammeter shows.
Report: 0.95 kA
